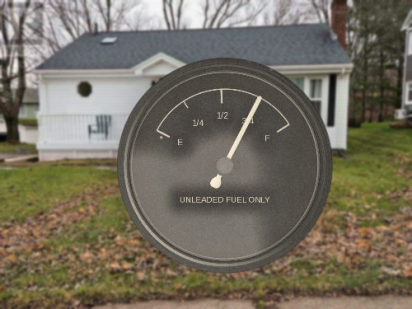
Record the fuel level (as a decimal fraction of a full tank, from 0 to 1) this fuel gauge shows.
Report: 0.75
